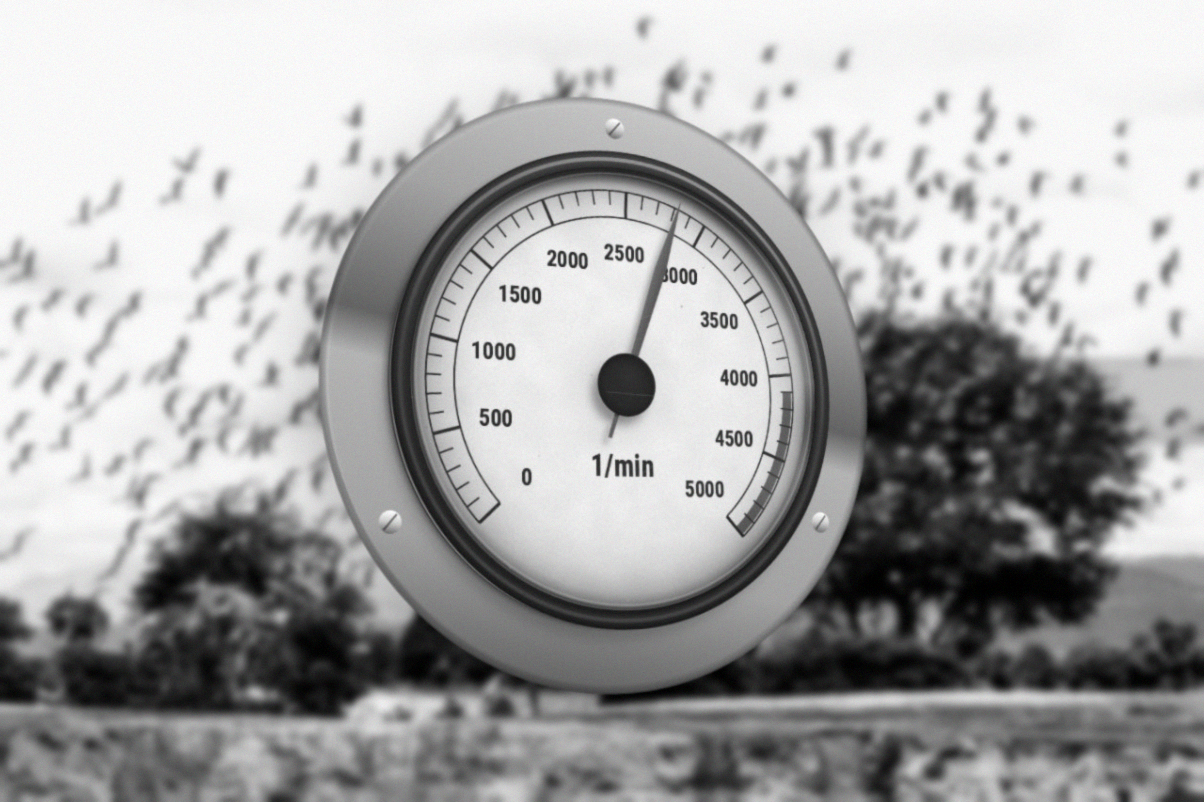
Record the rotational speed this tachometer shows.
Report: 2800 rpm
